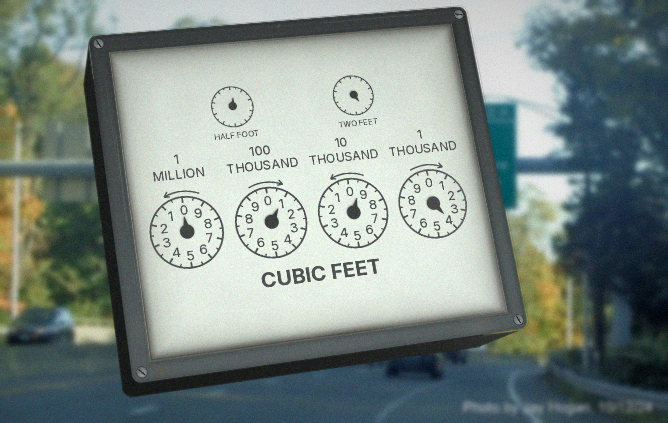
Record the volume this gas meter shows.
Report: 9400 ft³
